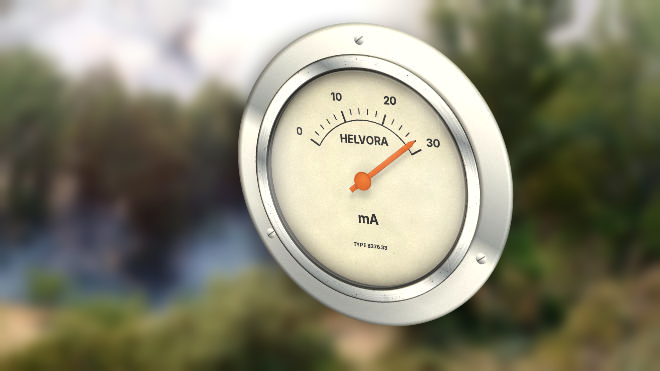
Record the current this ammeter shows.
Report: 28 mA
